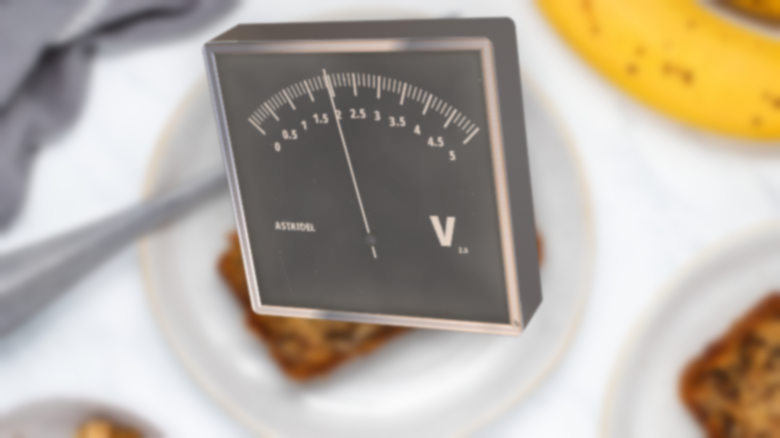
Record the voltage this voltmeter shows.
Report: 2 V
